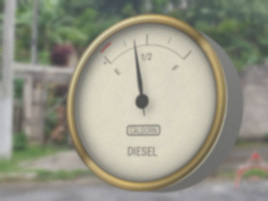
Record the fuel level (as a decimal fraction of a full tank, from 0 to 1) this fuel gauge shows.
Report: 0.375
